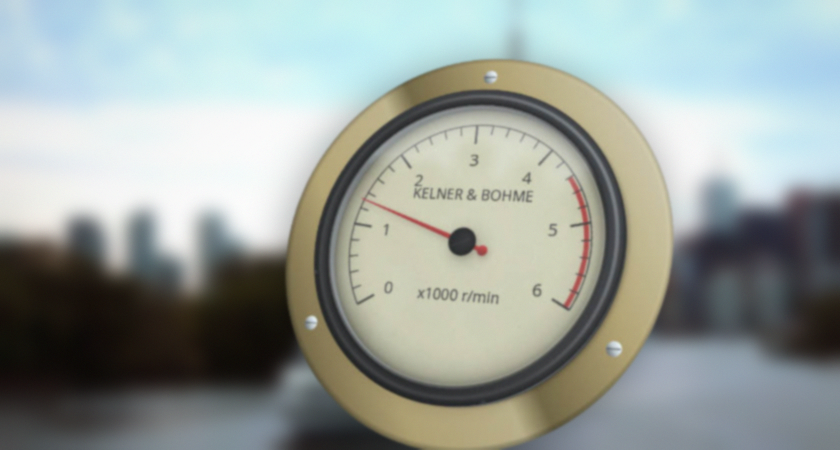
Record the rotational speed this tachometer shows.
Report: 1300 rpm
